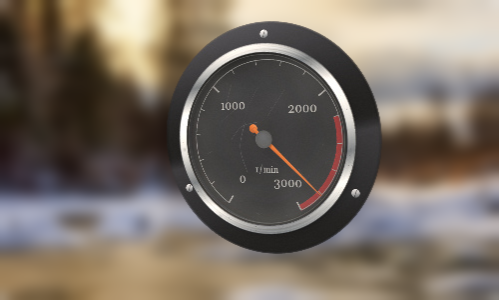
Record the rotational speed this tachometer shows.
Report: 2800 rpm
